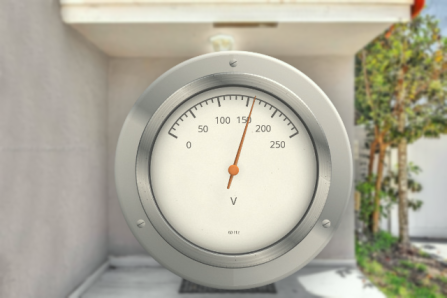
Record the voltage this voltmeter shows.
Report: 160 V
